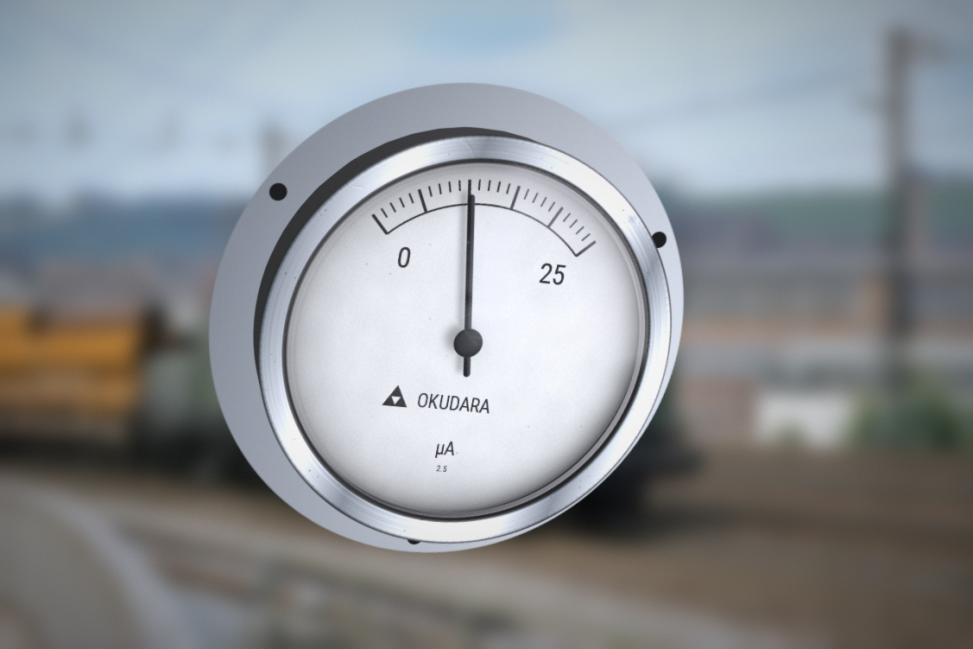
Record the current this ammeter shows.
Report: 10 µA
